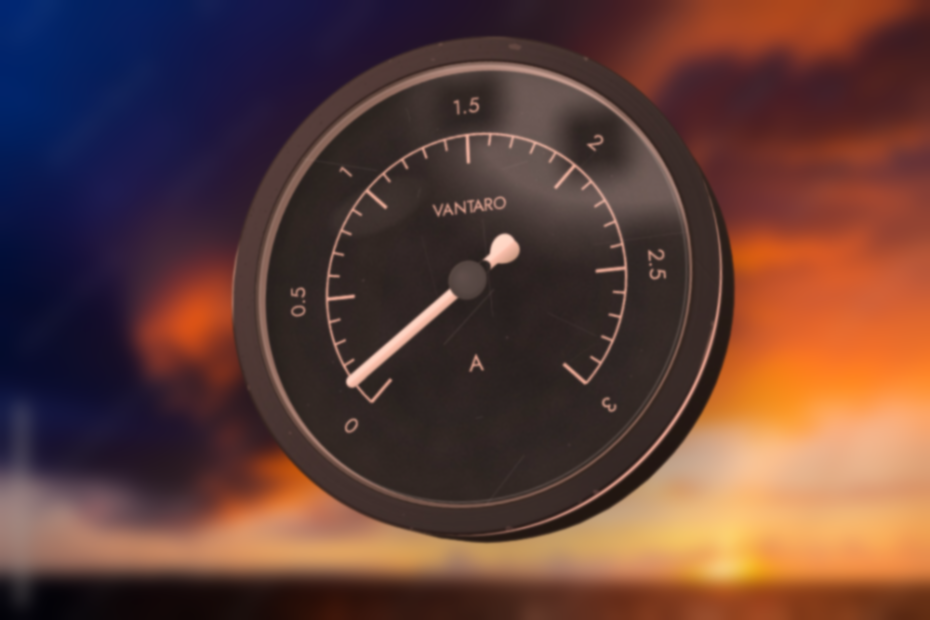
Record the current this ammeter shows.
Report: 0.1 A
